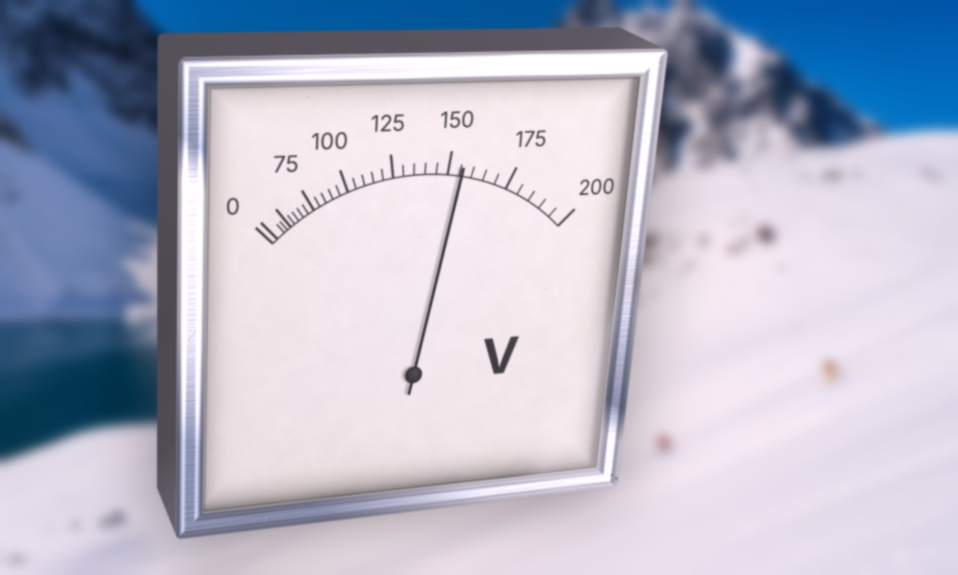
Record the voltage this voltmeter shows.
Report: 155 V
